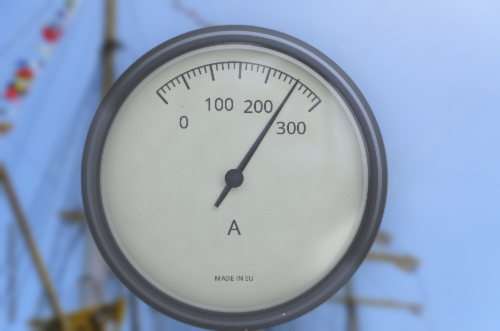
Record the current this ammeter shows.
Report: 250 A
